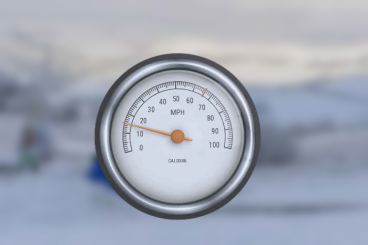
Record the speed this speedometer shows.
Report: 15 mph
